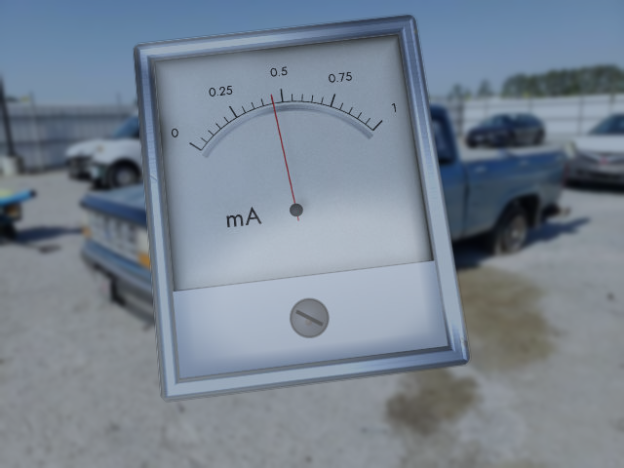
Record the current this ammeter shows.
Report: 0.45 mA
